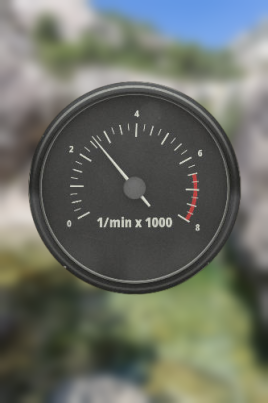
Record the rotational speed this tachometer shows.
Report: 2625 rpm
